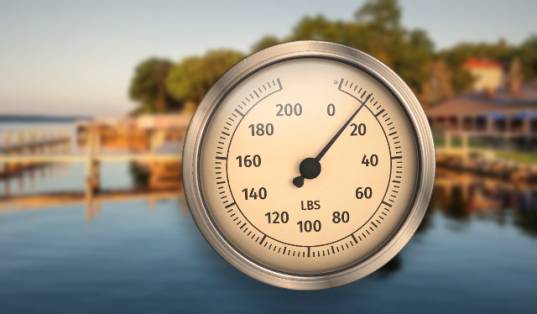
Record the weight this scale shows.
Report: 12 lb
